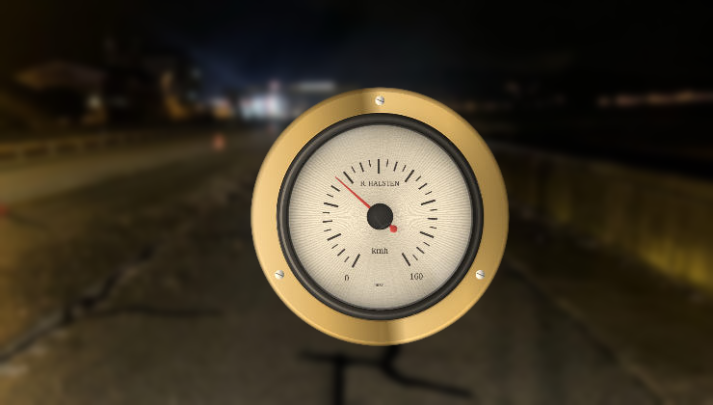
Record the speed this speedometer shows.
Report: 55 km/h
